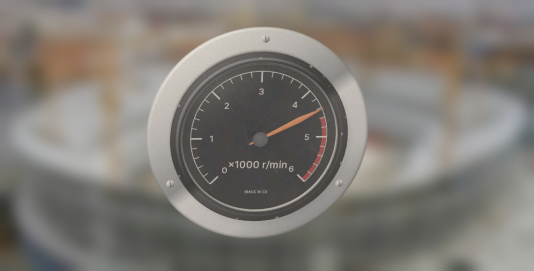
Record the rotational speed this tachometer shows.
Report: 4400 rpm
